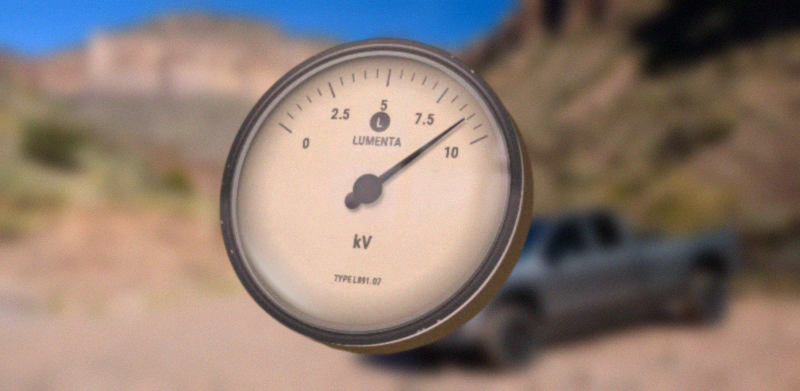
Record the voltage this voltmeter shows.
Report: 9 kV
